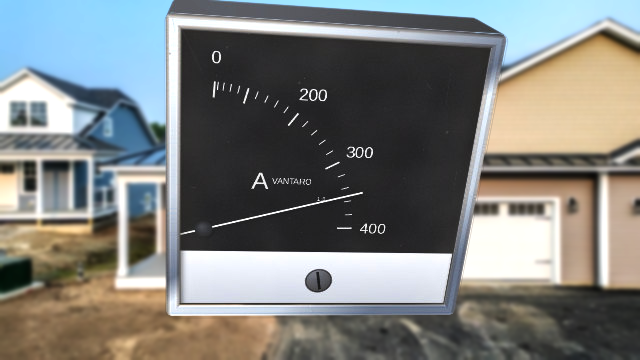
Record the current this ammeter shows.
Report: 350 A
